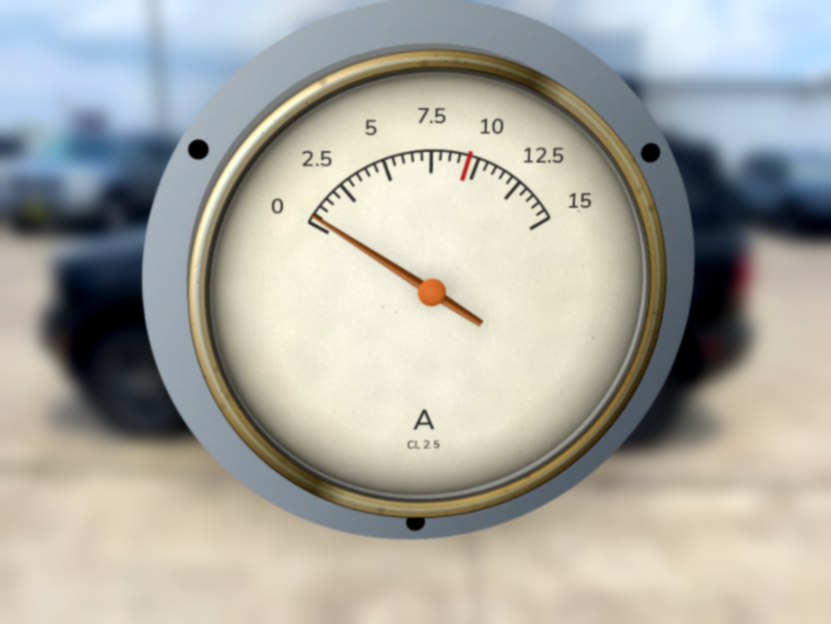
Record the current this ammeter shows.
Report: 0.5 A
